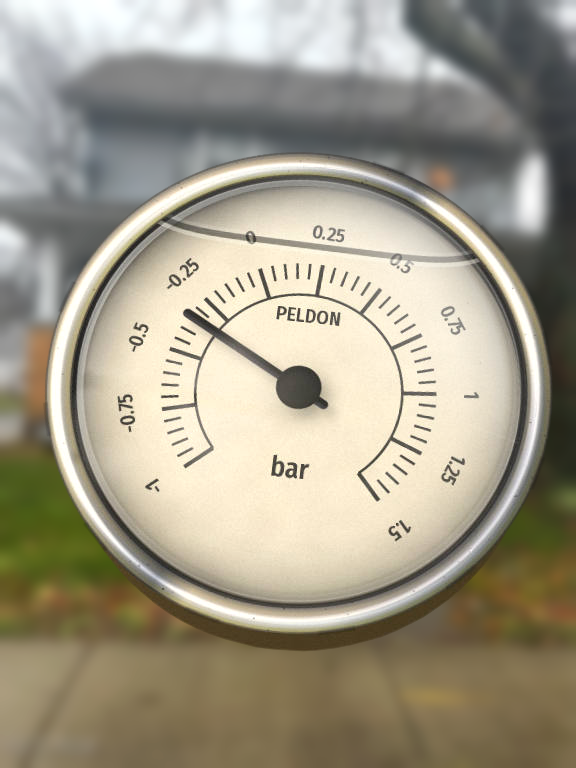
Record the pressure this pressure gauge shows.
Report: -0.35 bar
